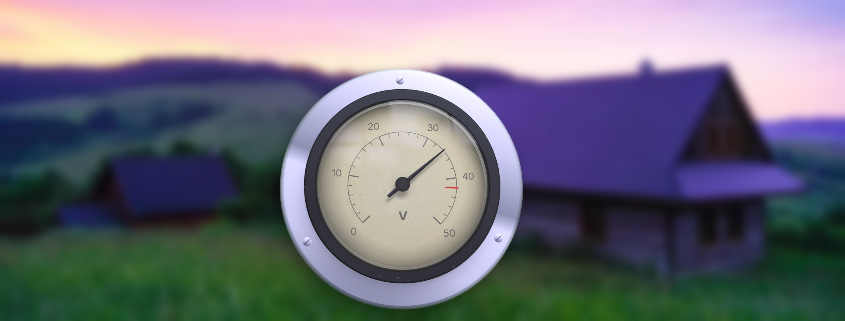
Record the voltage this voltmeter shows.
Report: 34 V
